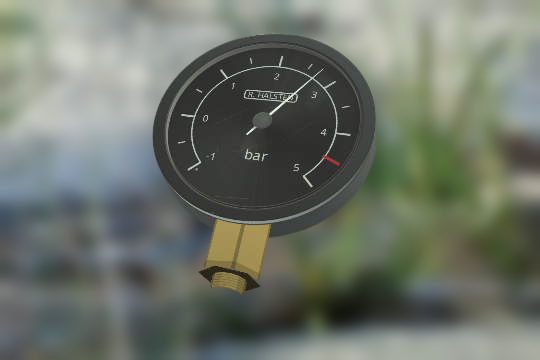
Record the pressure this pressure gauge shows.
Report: 2.75 bar
